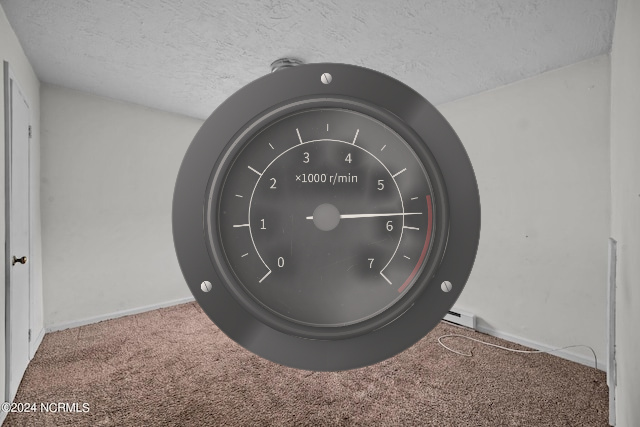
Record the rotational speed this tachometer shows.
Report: 5750 rpm
